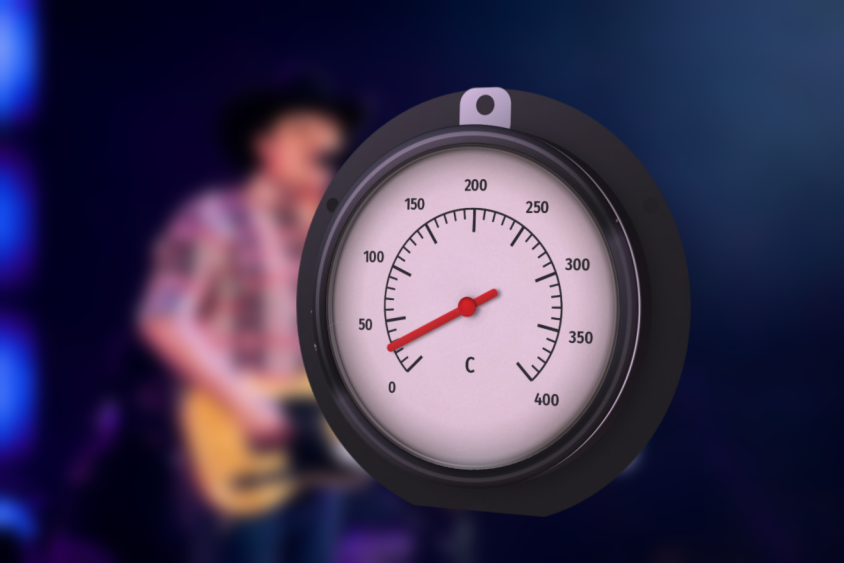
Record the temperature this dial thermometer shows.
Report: 25 °C
